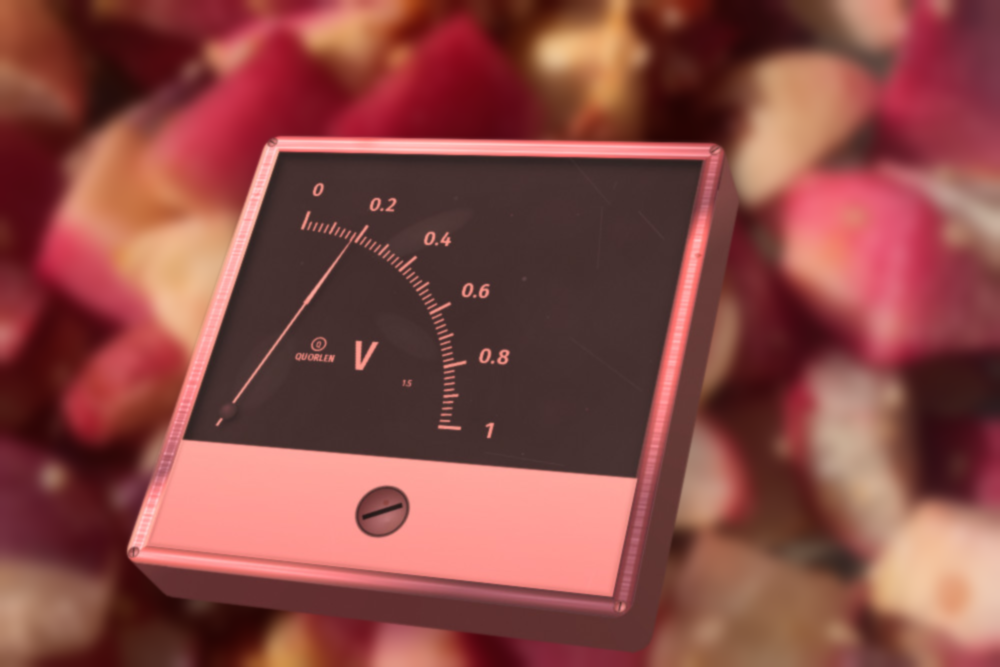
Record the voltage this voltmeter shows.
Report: 0.2 V
